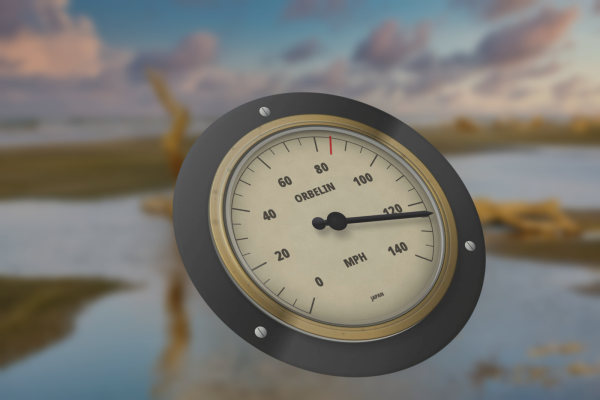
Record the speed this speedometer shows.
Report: 125 mph
